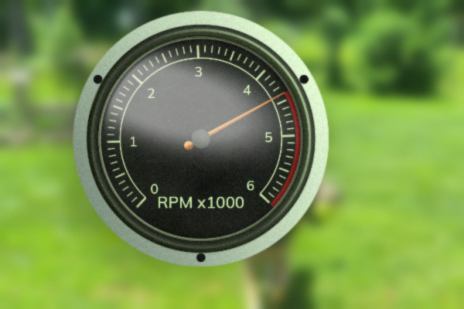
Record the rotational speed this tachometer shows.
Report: 4400 rpm
